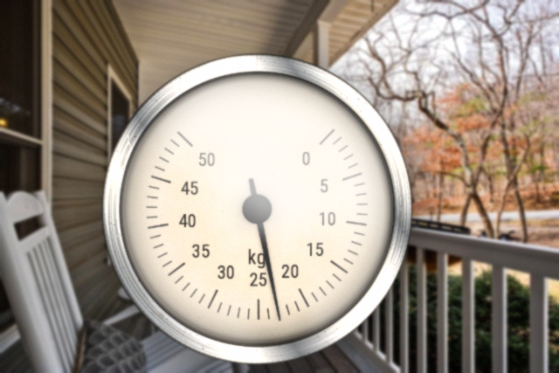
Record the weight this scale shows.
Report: 23 kg
